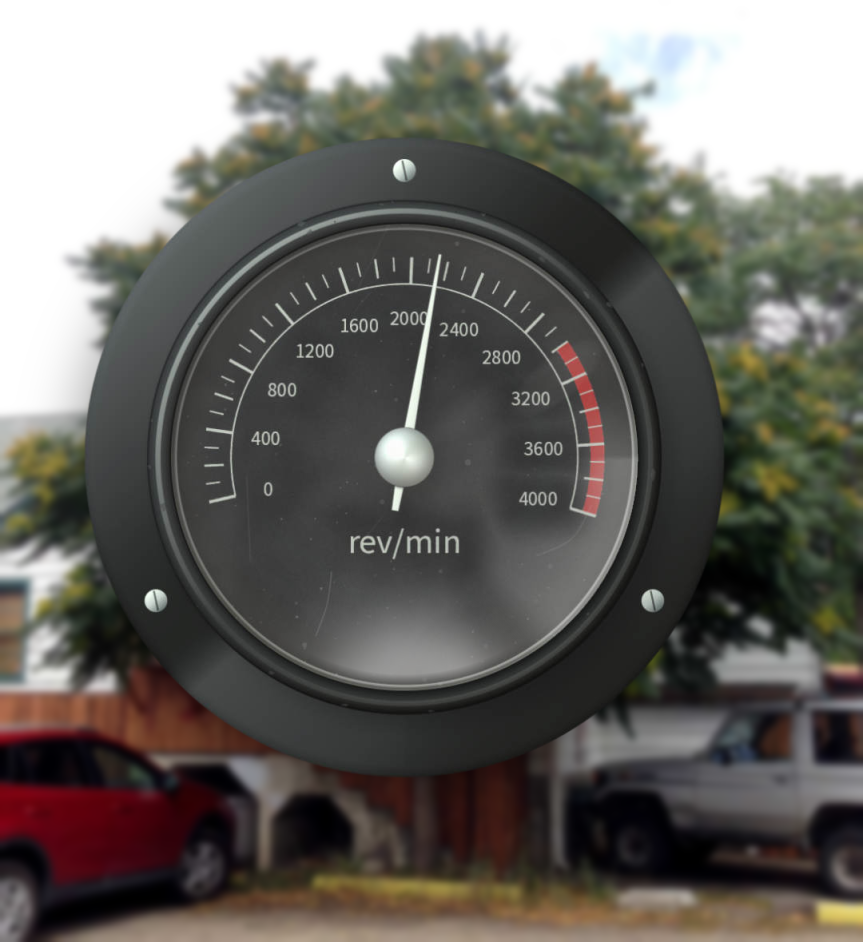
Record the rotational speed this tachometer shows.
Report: 2150 rpm
